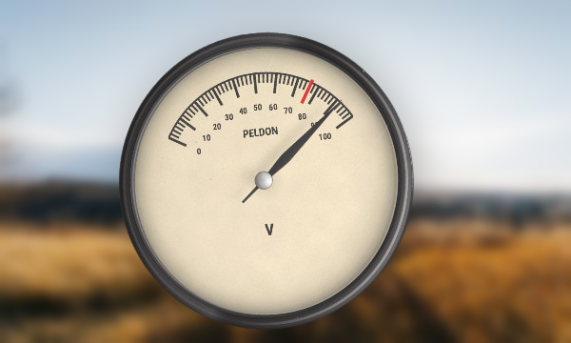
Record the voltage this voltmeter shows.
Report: 92 V
